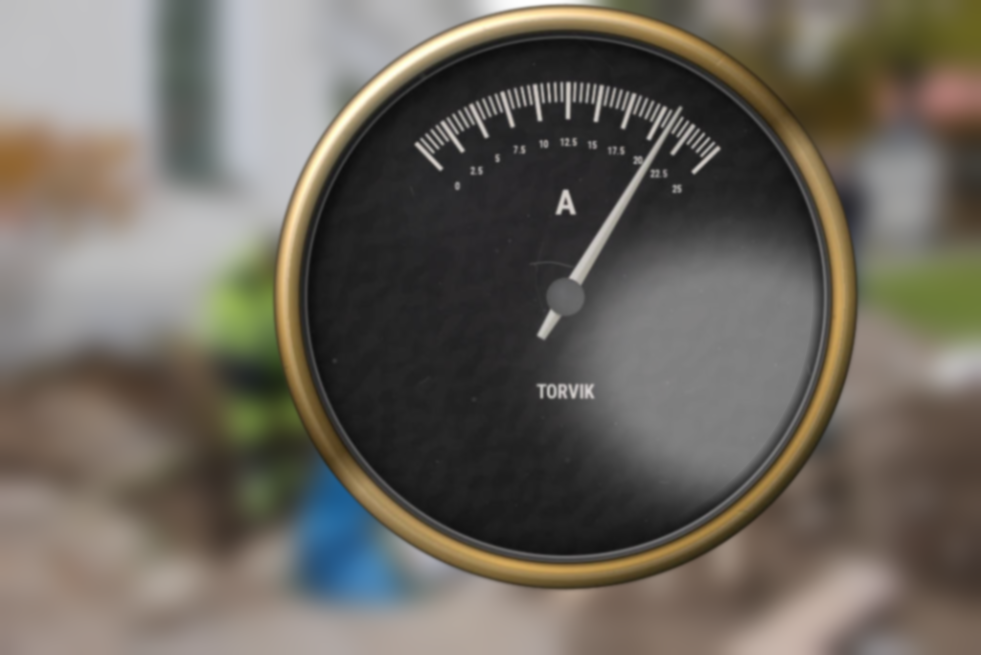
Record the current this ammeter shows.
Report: 21 A
